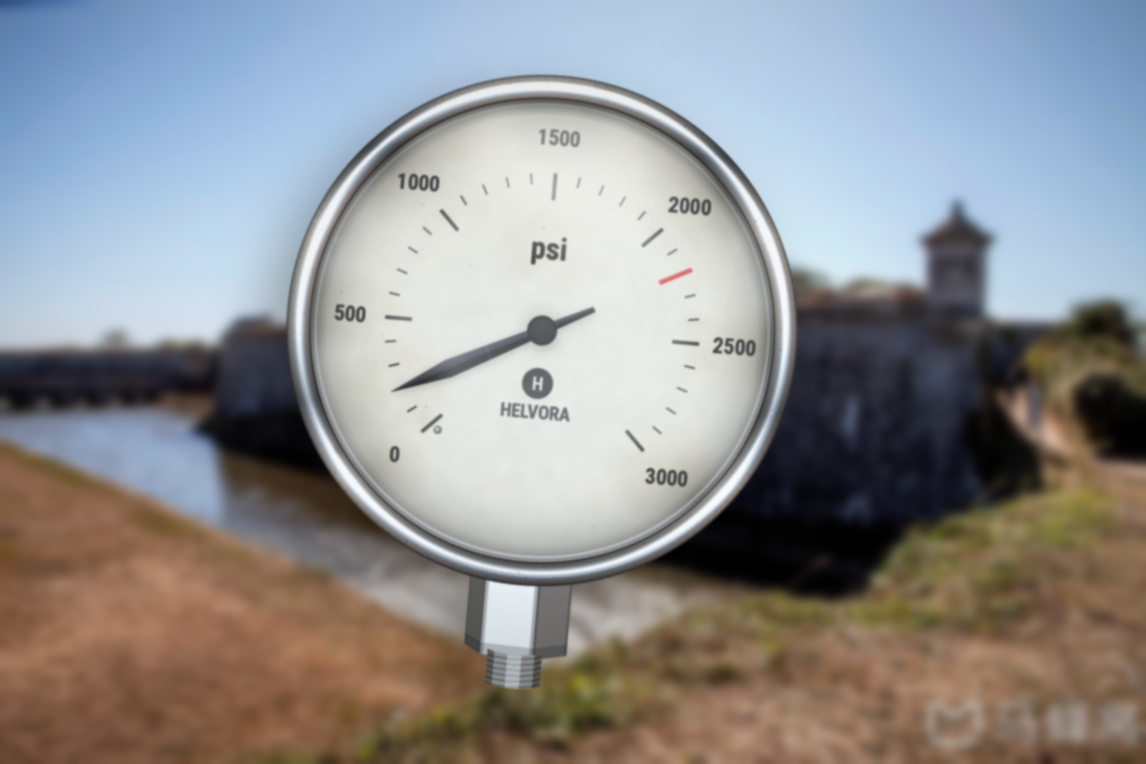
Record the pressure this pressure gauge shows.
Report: 200 psi
